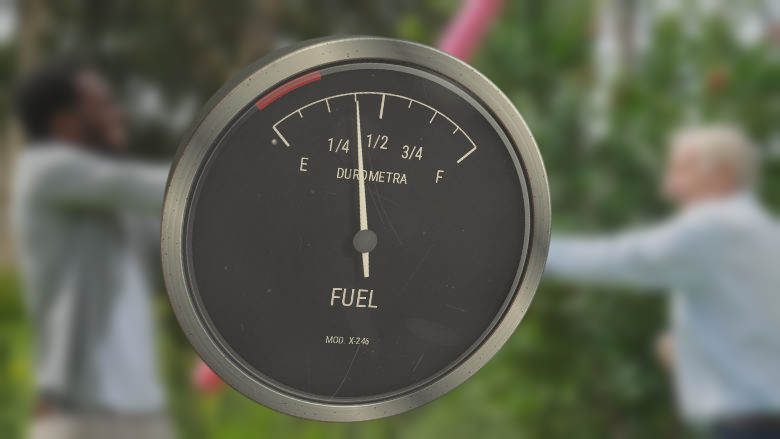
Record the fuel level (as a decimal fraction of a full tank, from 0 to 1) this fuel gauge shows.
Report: 0.375
